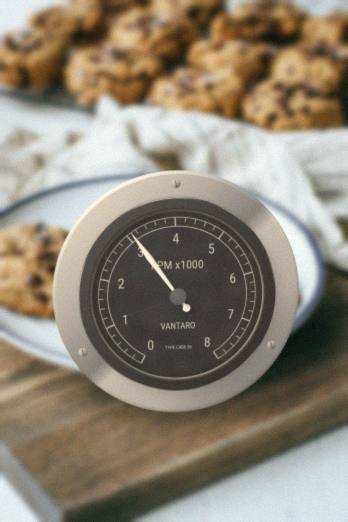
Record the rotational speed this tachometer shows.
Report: 3100 rpm
